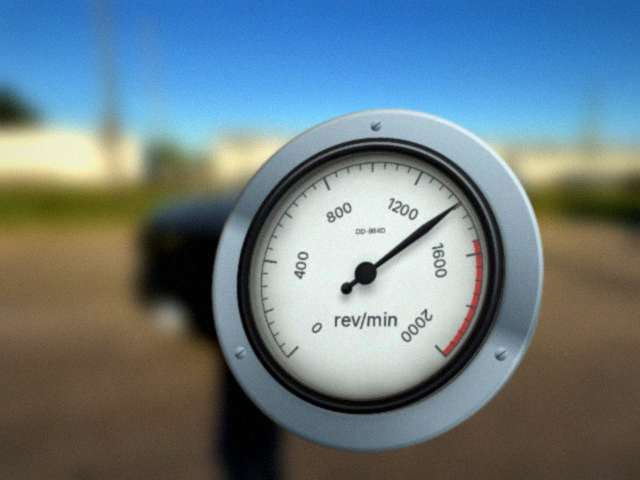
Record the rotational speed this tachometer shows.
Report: 1400 rpm
